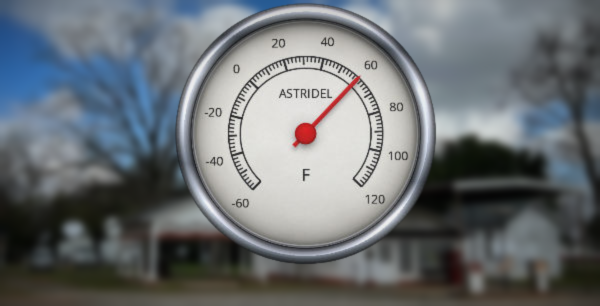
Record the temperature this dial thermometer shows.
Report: 60 °F
